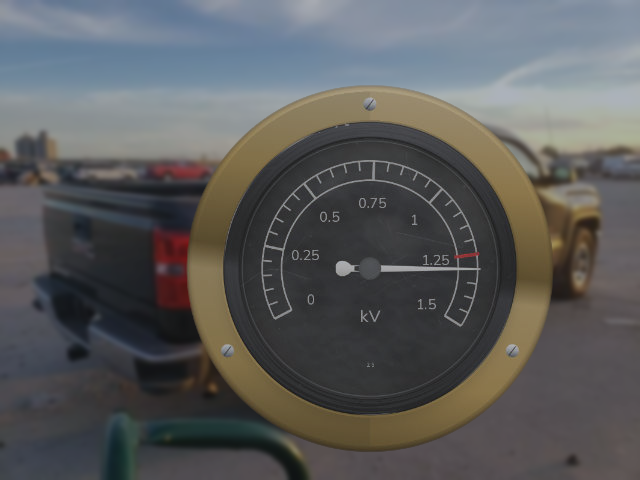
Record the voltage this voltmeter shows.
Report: 1.3 kV
